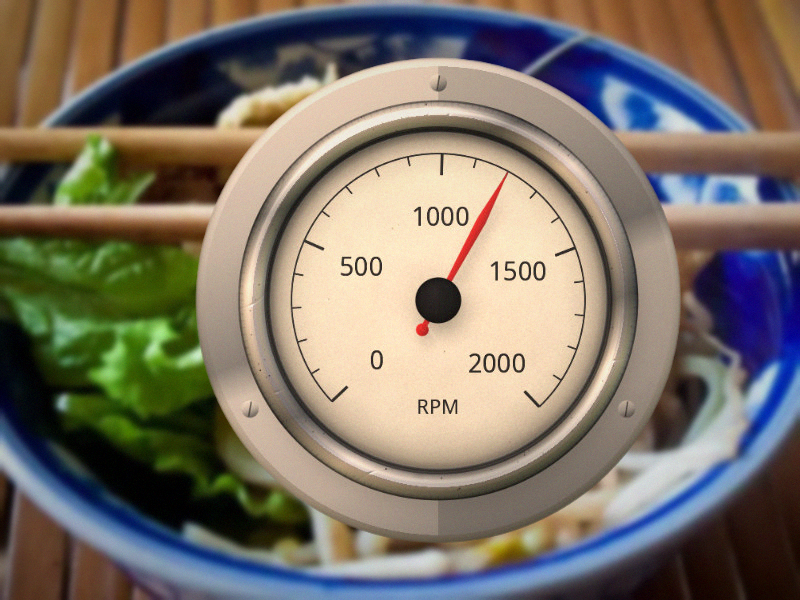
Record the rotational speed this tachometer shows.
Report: 1200 rpm
